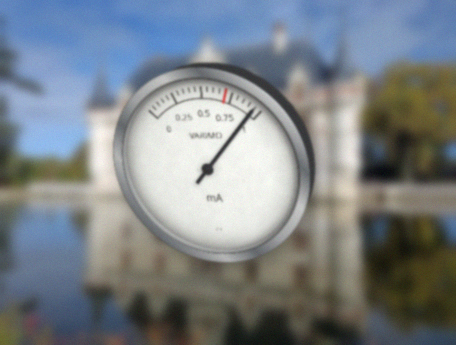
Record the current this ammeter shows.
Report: 0.95 mA
